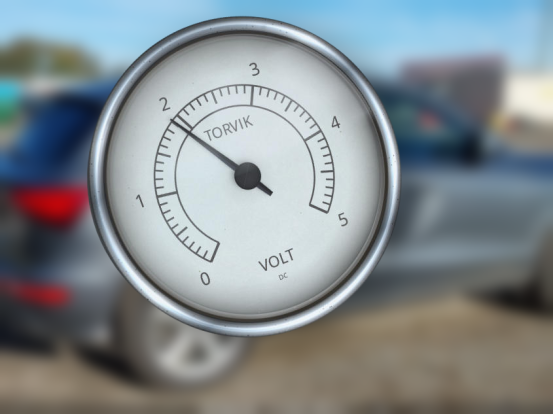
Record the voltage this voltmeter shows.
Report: 1.9 V
